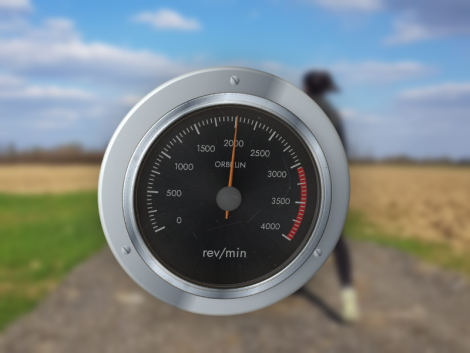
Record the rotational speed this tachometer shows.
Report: 2000 rpm
